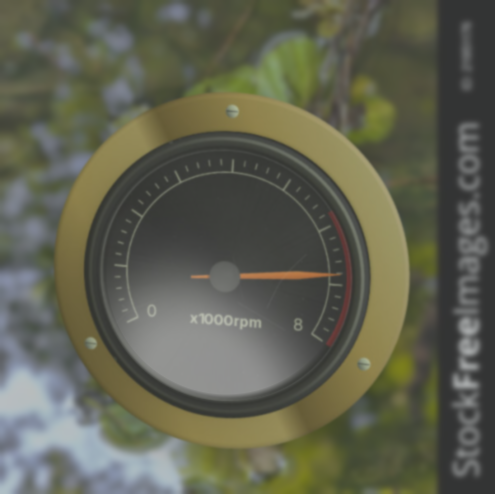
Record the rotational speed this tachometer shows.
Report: 6800 rpm
